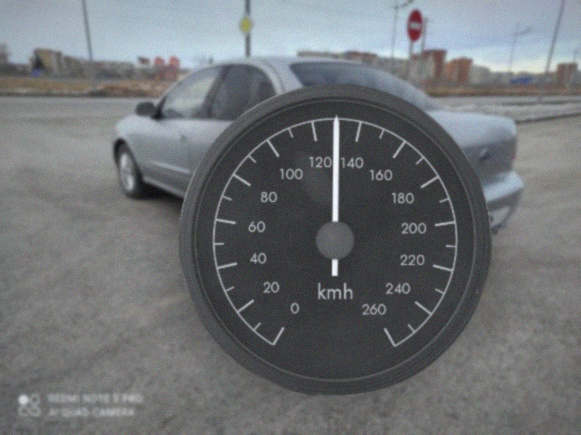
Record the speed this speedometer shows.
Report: 130 km/h
